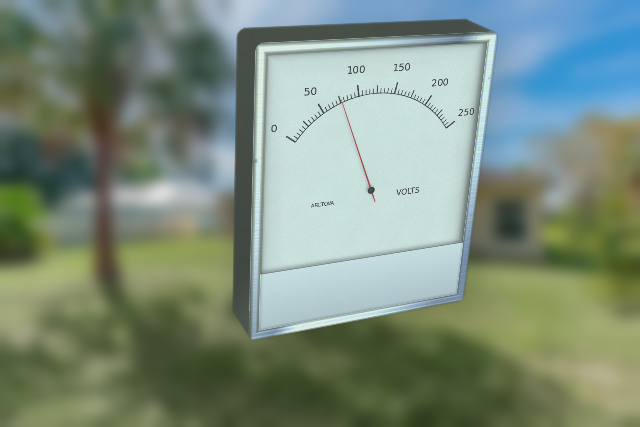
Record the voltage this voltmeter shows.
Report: 75 V
